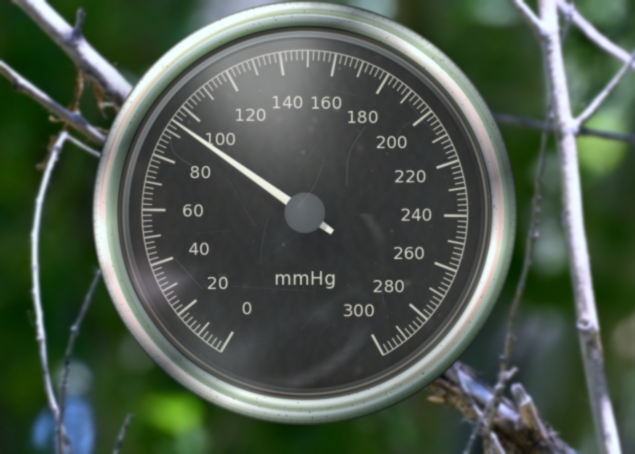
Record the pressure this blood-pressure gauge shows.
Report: 94 mmHg
